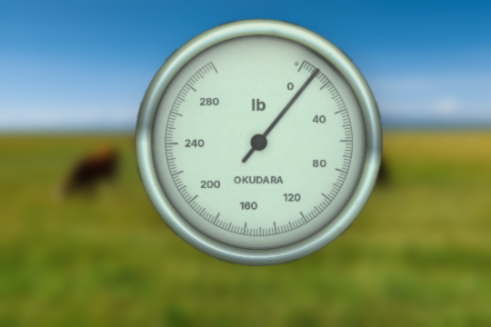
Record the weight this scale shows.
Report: 10 lb
